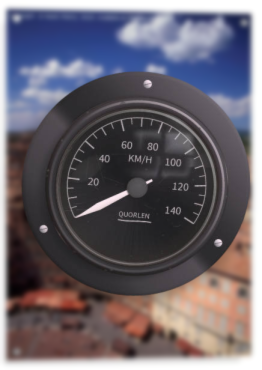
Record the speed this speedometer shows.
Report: 0 km/h
